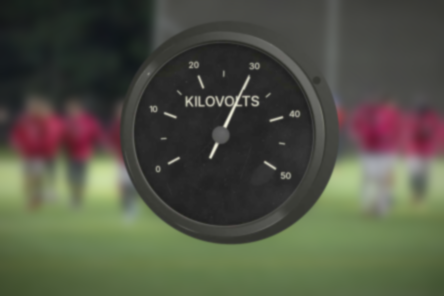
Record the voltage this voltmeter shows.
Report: 30 kV
